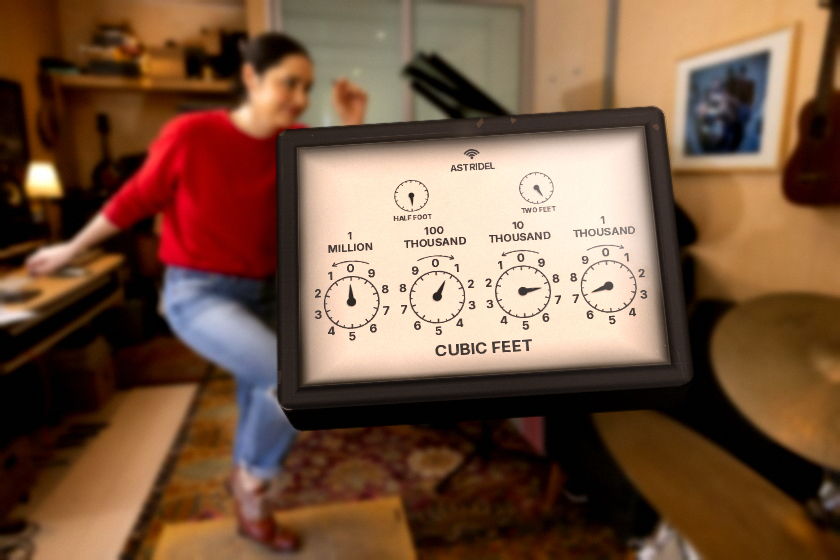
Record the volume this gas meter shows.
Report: 7700 ft³
